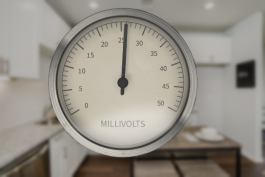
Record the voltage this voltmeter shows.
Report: 26 mV
